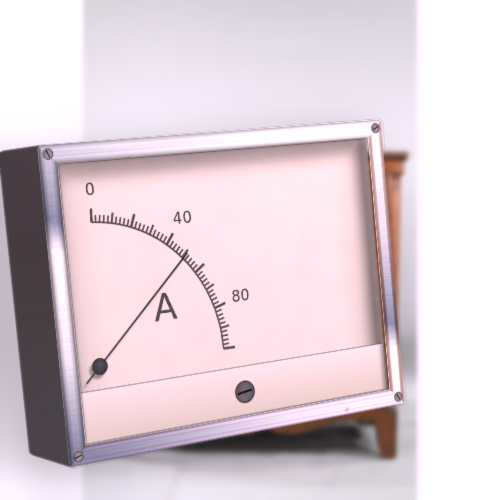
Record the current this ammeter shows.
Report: 50 A
